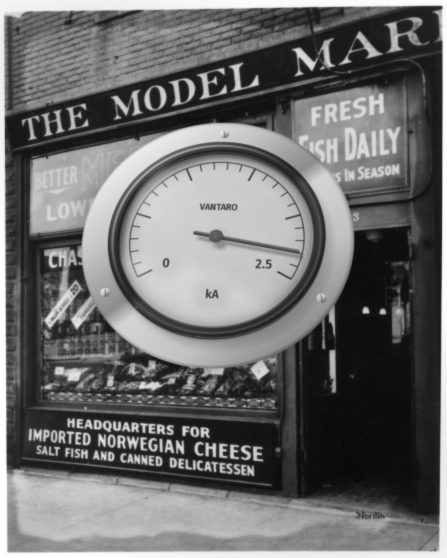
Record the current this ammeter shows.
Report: 2.3 kA
